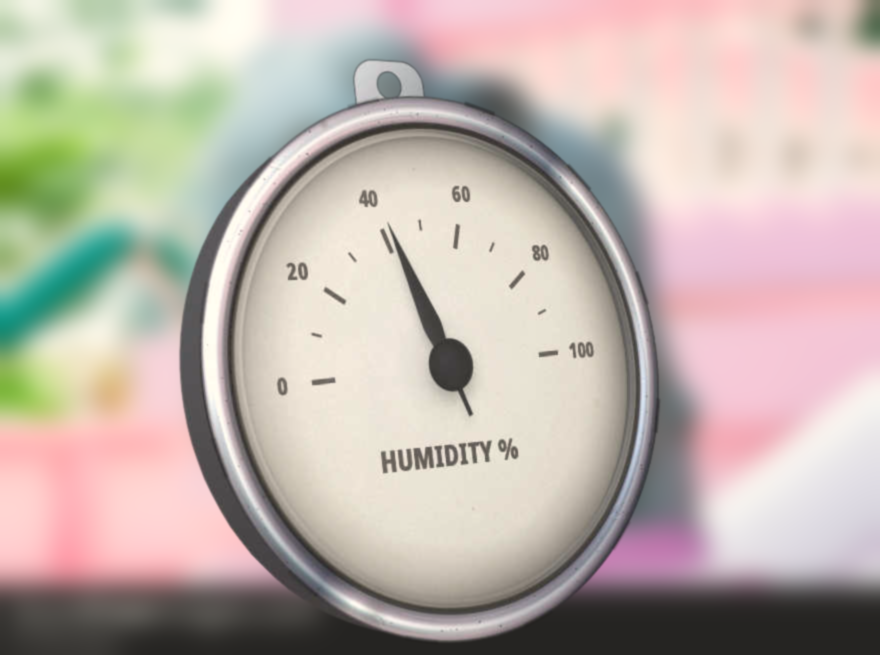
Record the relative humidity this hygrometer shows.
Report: 40 %
